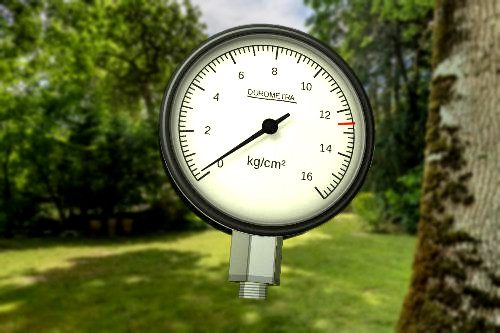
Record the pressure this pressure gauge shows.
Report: 0.2 kg/cm²
